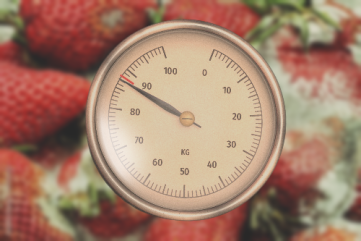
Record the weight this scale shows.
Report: 87 kg
